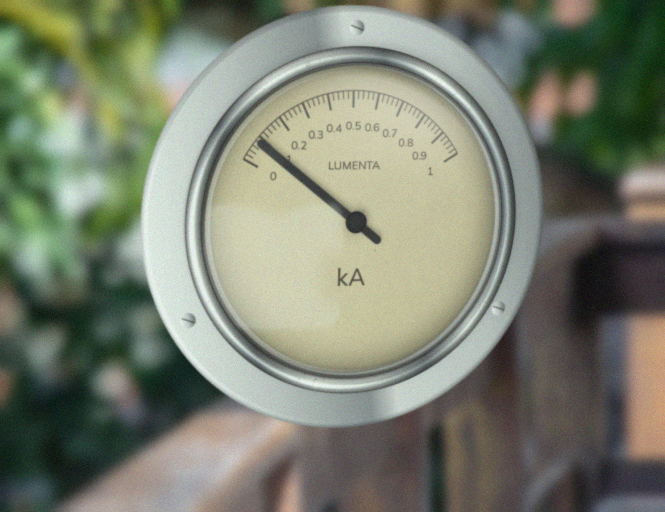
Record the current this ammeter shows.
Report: 0.08 kA
